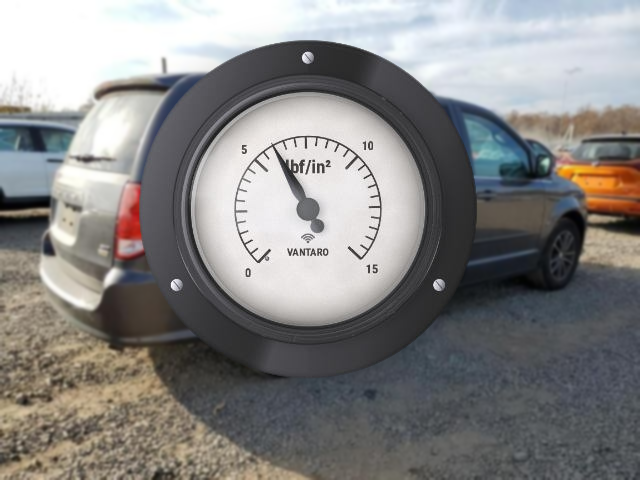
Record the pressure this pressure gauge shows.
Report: 6 psi
